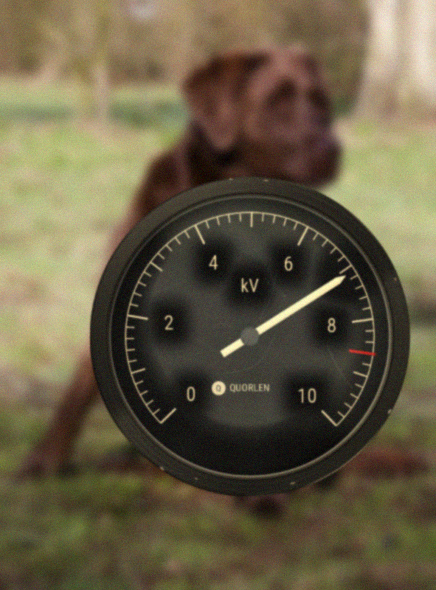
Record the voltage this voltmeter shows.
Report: 7.1 kV
